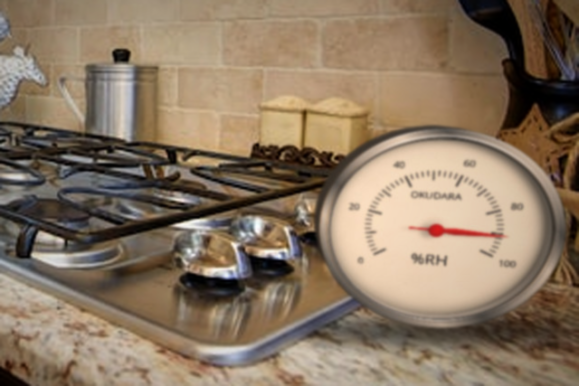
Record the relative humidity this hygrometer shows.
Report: 90 %
